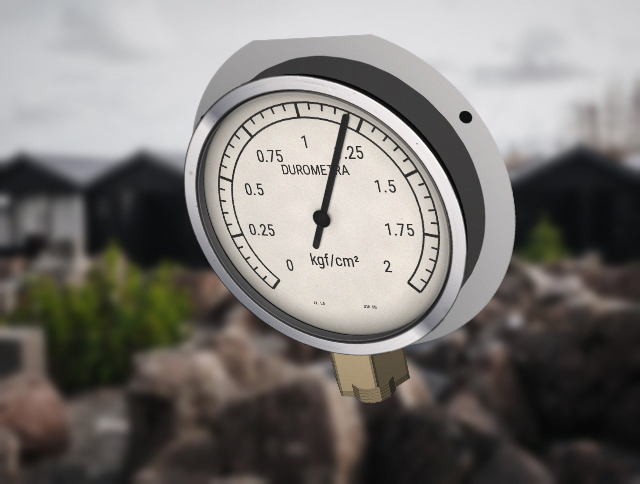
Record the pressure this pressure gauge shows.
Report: 1.2 kg/cm²
